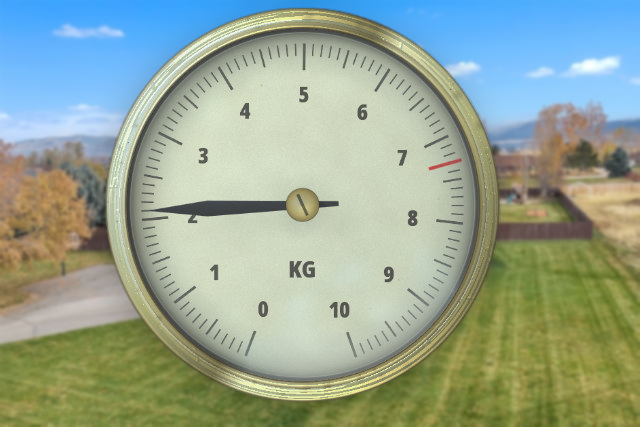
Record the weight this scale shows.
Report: 2.1 kg
